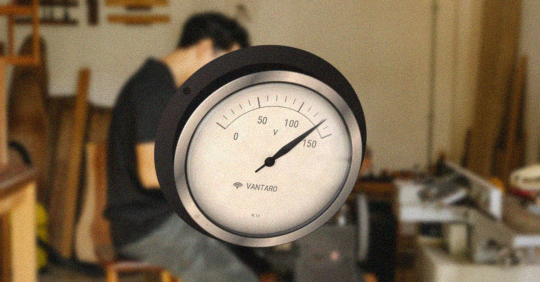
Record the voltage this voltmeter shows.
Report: 130 V
